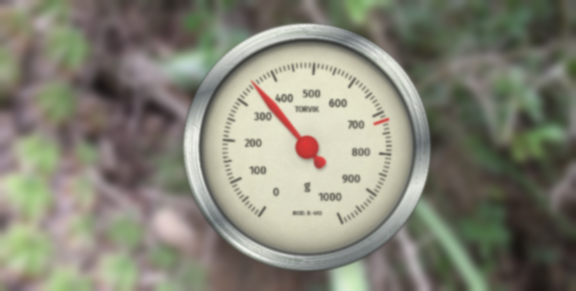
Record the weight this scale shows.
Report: 350 g
